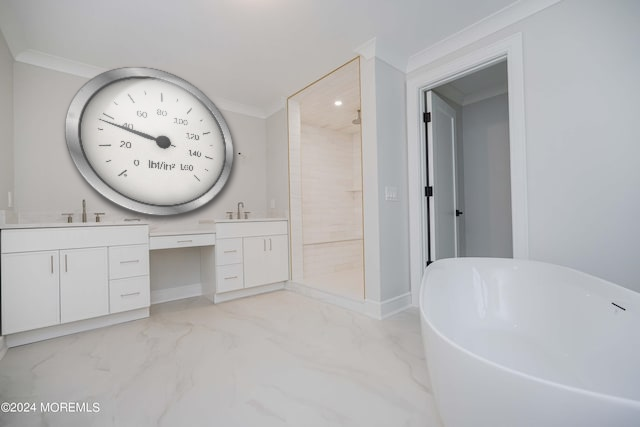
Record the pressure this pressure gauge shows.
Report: 35 psi
